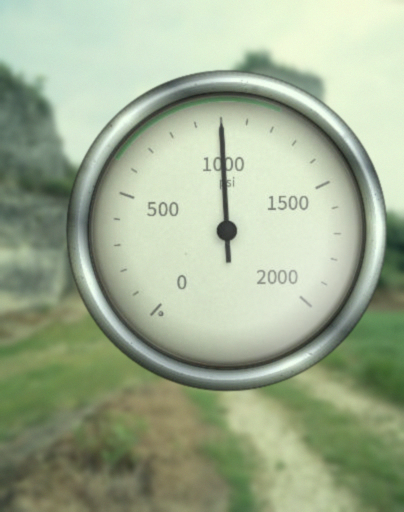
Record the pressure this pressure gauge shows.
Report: 1000 psi
